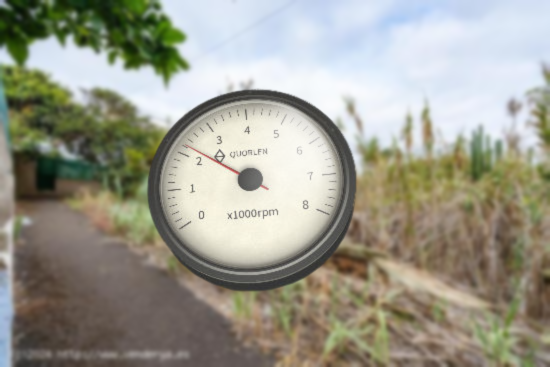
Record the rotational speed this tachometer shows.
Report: 2200 rpm
